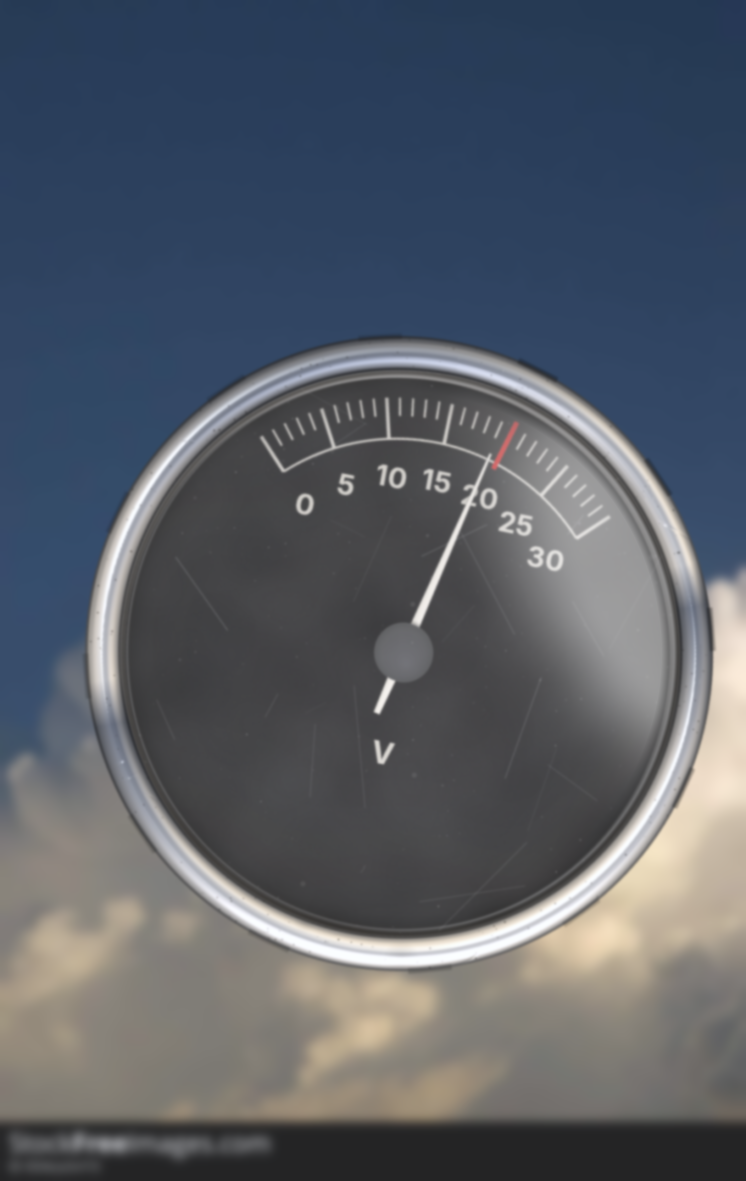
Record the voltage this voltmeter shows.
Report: 19 V
